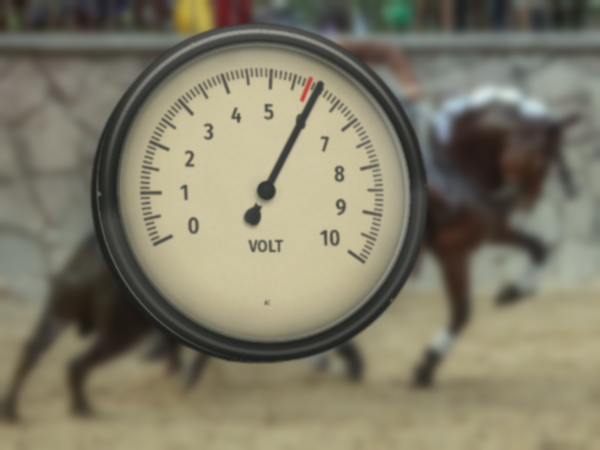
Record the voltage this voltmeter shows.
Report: 6 V
